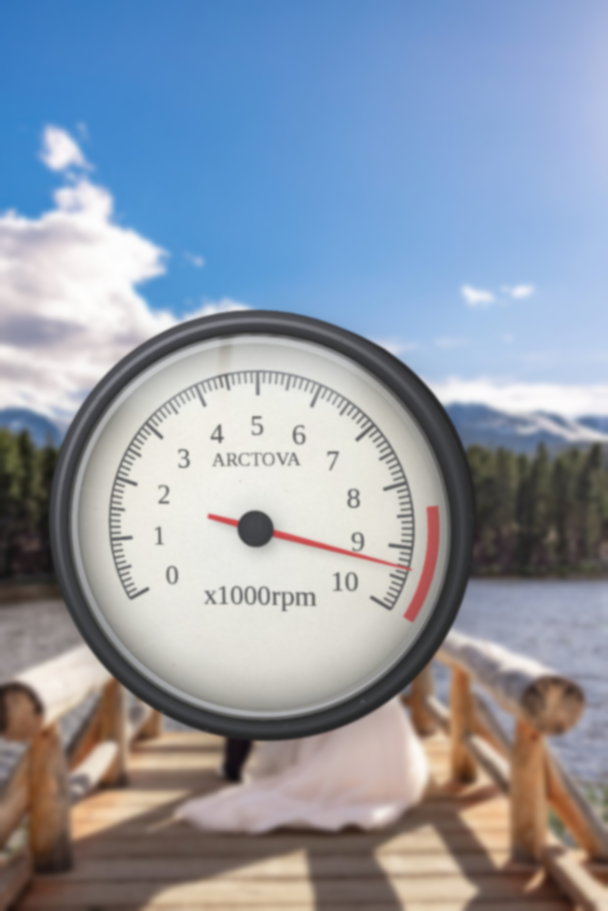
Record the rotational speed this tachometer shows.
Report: 9300 rpm
